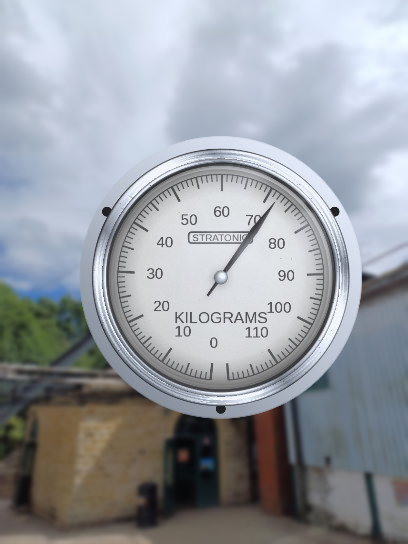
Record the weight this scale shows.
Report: 72 kg
